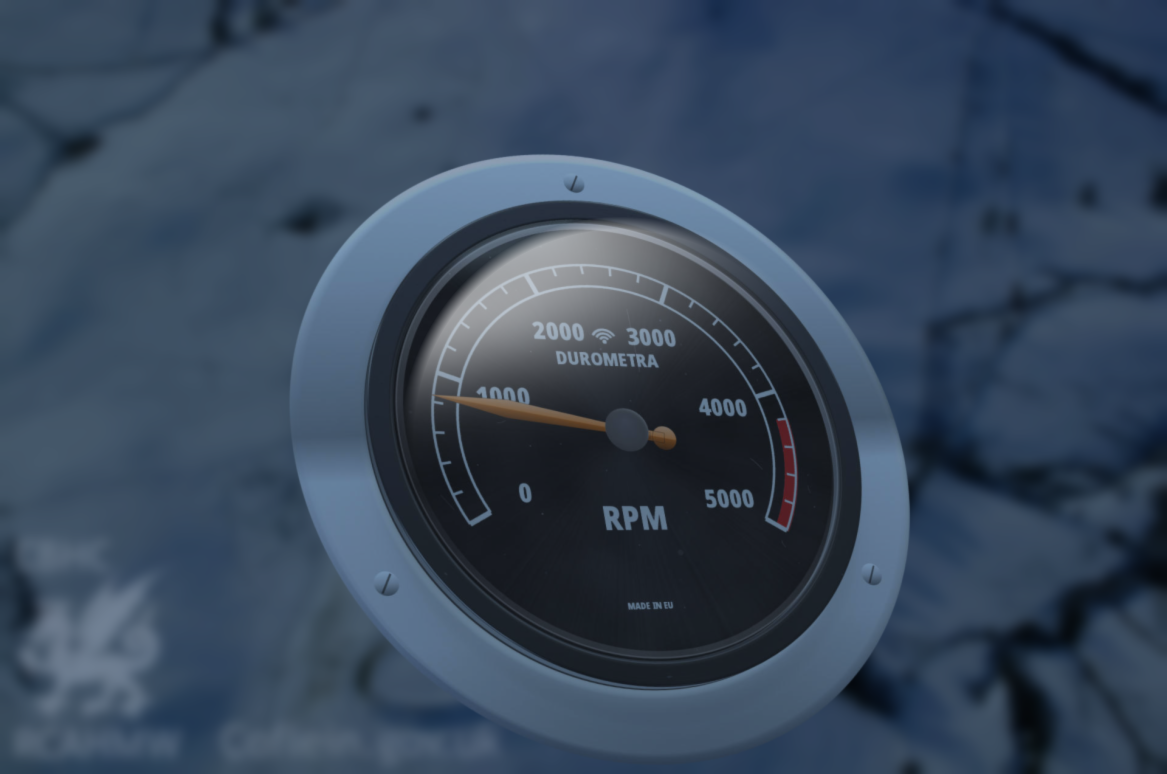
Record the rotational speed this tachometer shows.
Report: 800 rpm
